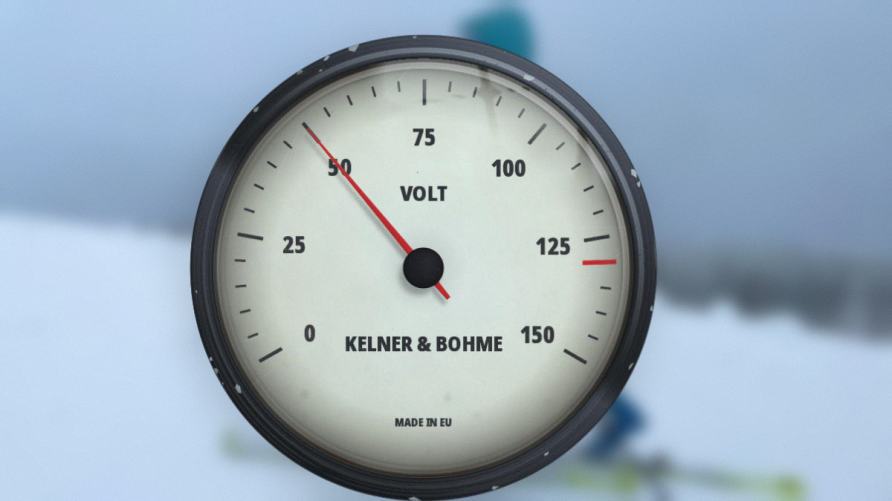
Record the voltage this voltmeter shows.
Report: 50 V
